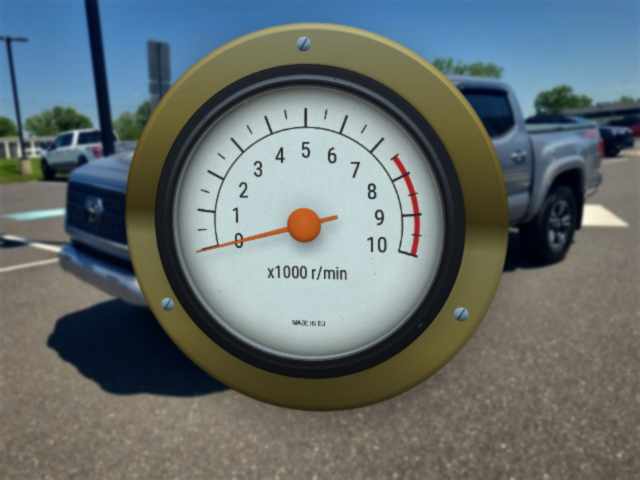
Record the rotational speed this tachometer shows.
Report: 0 rpm
